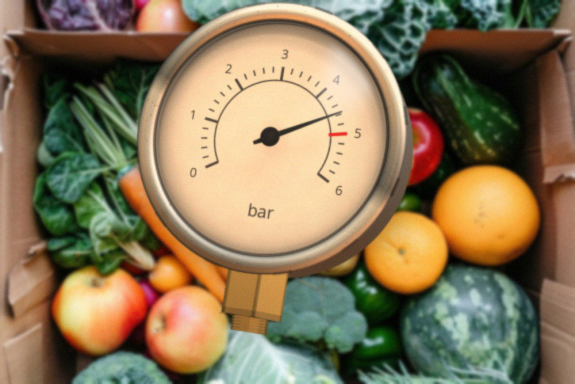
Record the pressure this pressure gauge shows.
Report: 4.6 bar
